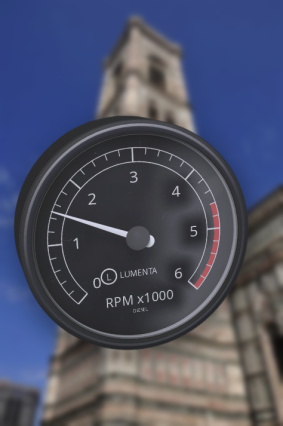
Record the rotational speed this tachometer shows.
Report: 1500 rpm
